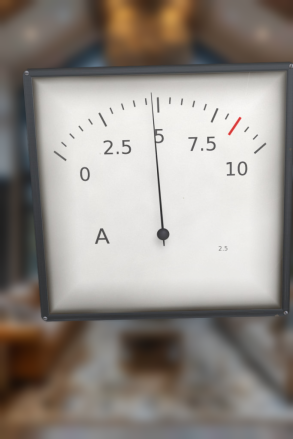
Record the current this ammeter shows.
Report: 4.75 A
